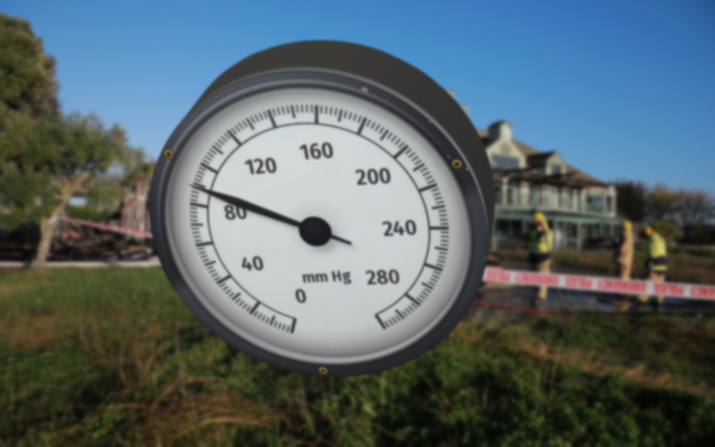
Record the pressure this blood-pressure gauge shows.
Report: 90 mmHg
